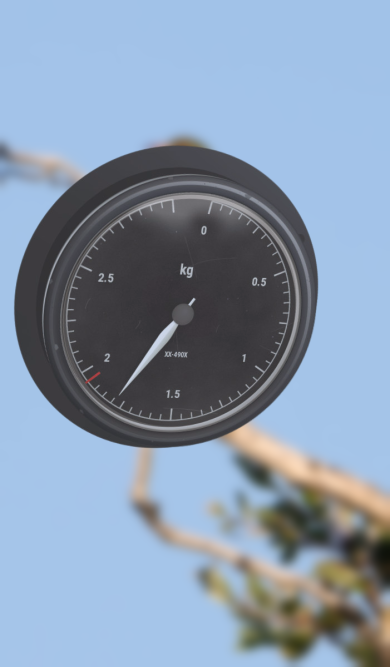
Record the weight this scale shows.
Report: 1.8 kg
